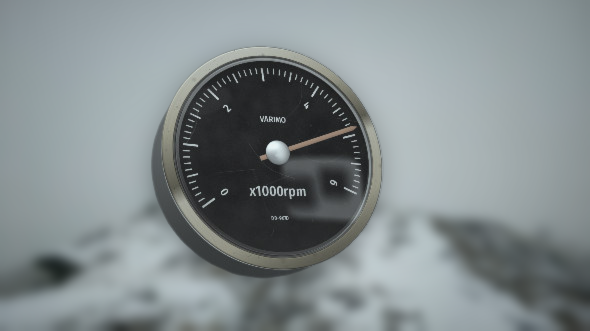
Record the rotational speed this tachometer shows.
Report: 4900 rpm
